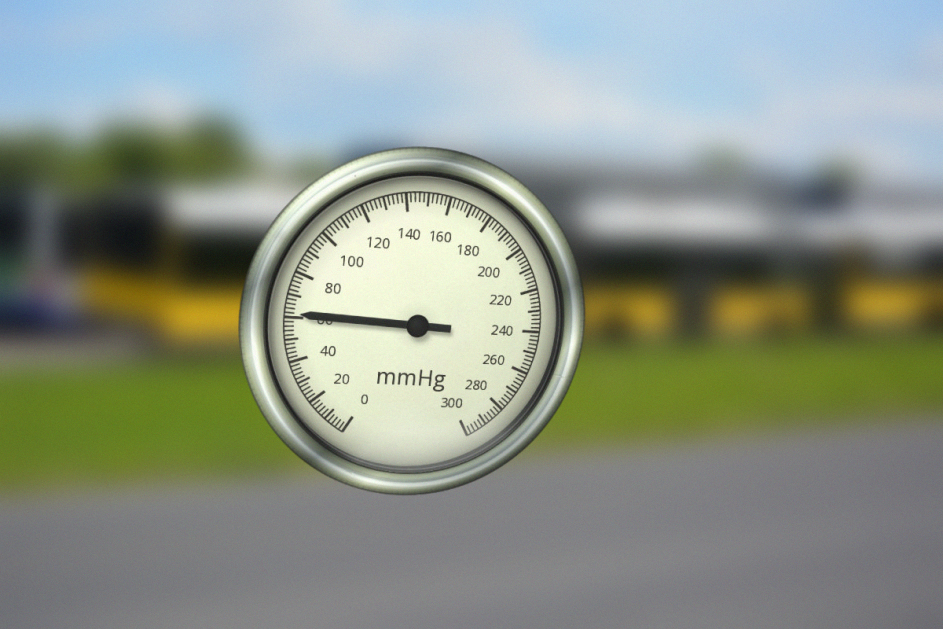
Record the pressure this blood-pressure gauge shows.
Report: 62 mmHg
